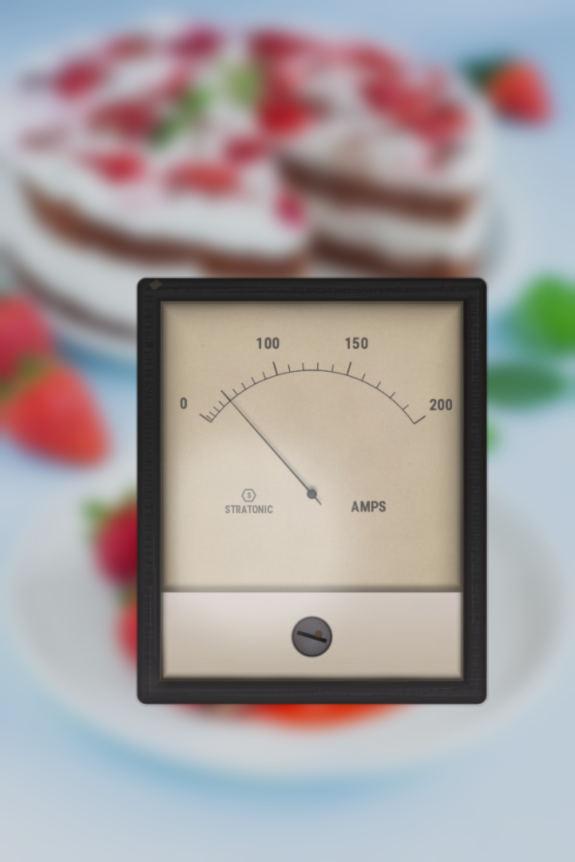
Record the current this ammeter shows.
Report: 50 A
